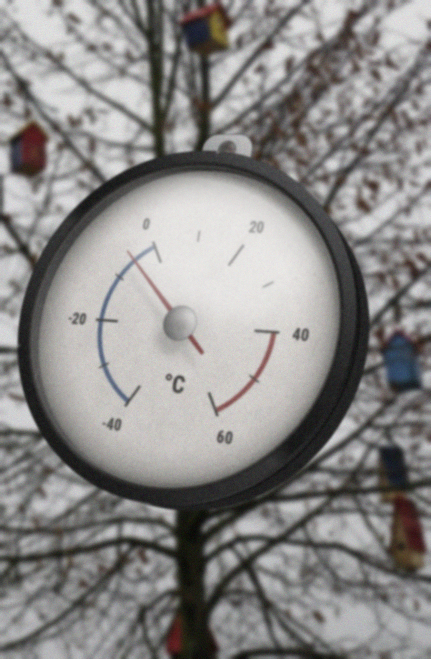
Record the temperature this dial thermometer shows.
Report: -5 °C
